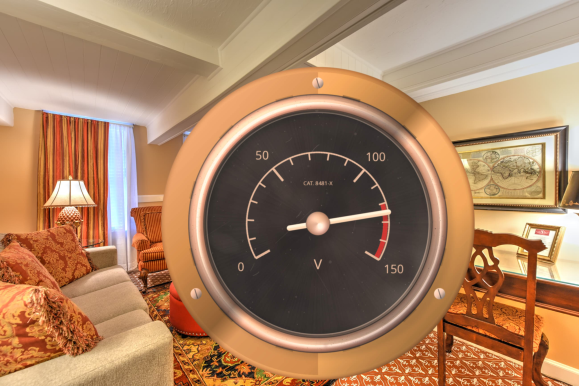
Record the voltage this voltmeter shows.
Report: 125 V
